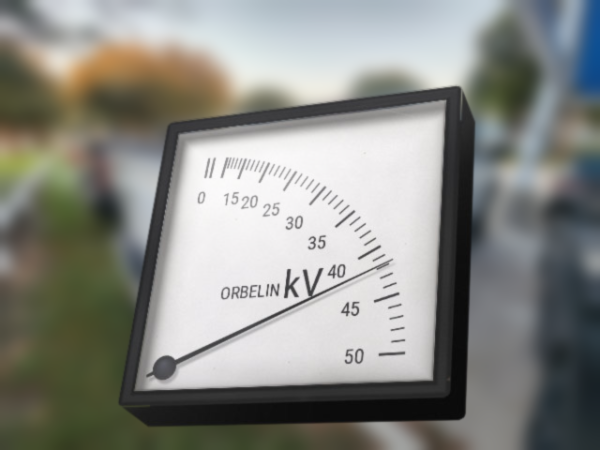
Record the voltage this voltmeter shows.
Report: 42 kV
